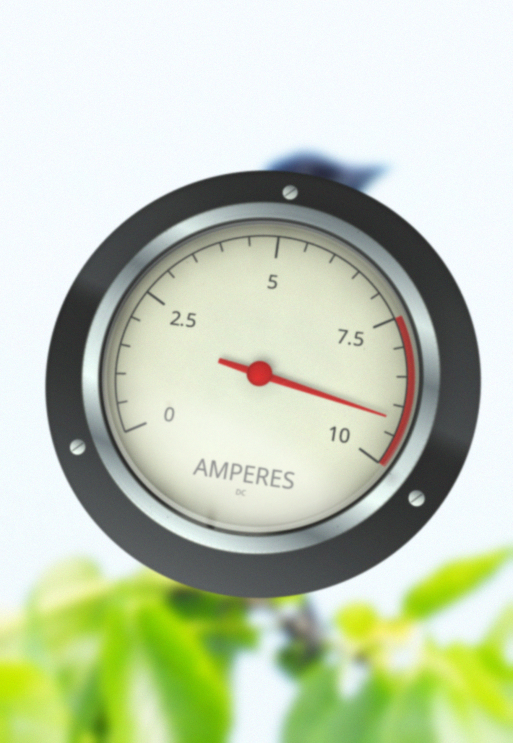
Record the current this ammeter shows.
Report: 9.25 A
